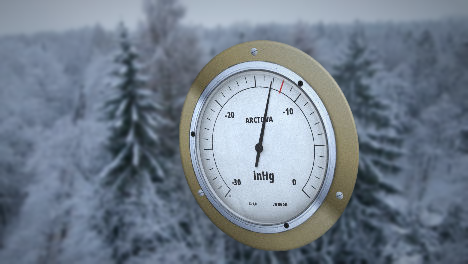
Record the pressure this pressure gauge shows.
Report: -13 inHg
